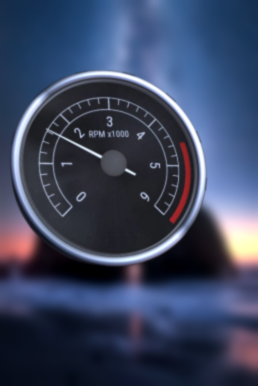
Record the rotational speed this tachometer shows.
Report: 1600 rpm
